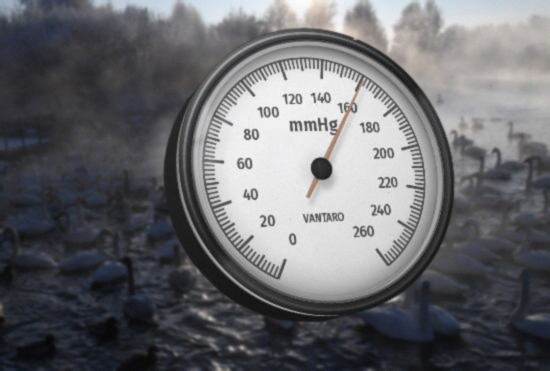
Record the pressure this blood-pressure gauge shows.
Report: 160 mmHg
